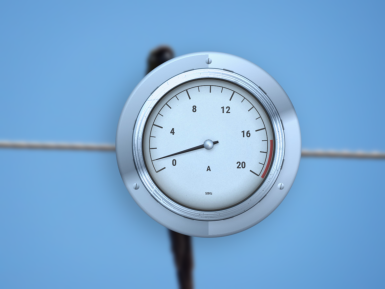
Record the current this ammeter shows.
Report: 1 A
